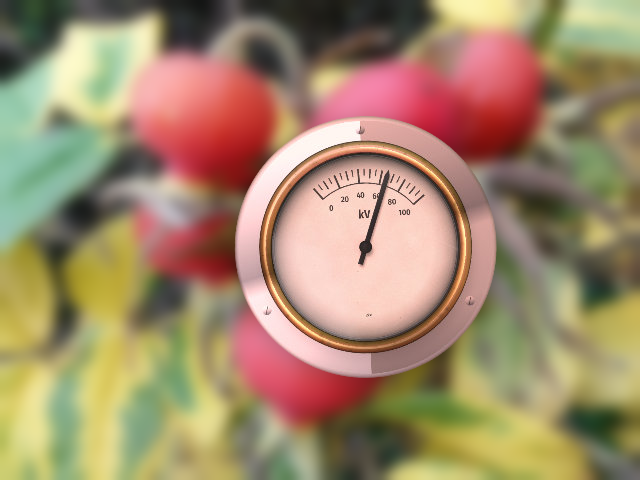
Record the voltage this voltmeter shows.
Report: 65 kV
